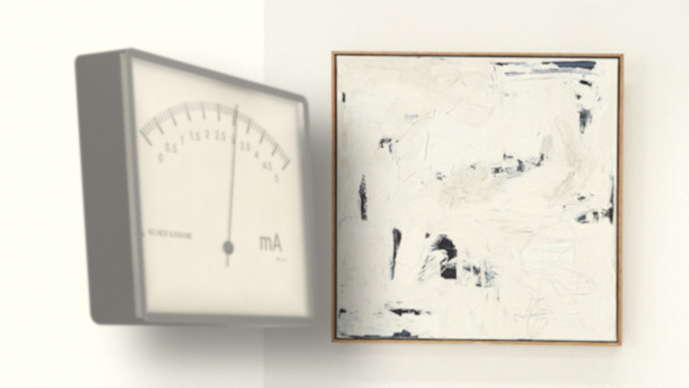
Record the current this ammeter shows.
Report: 3 mA
